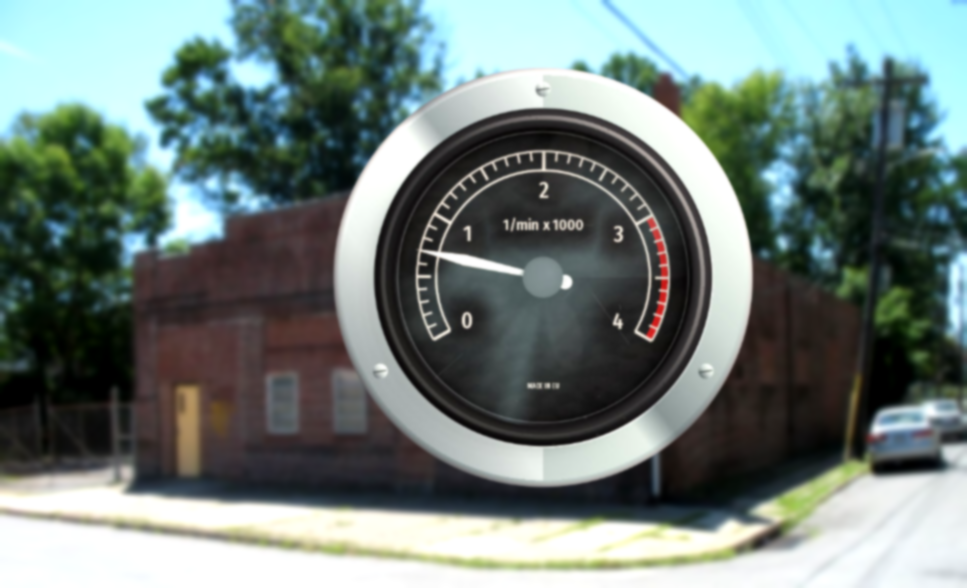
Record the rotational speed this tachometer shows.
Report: 700 rpm
